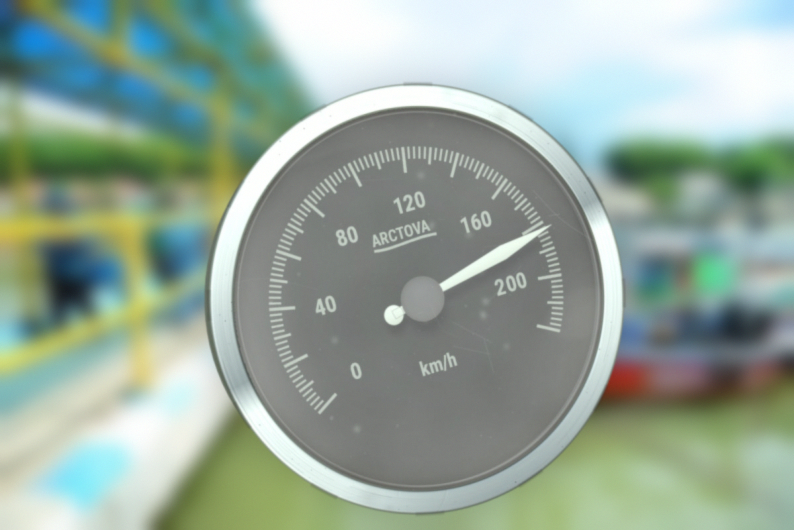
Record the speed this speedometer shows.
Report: 182 km/h
